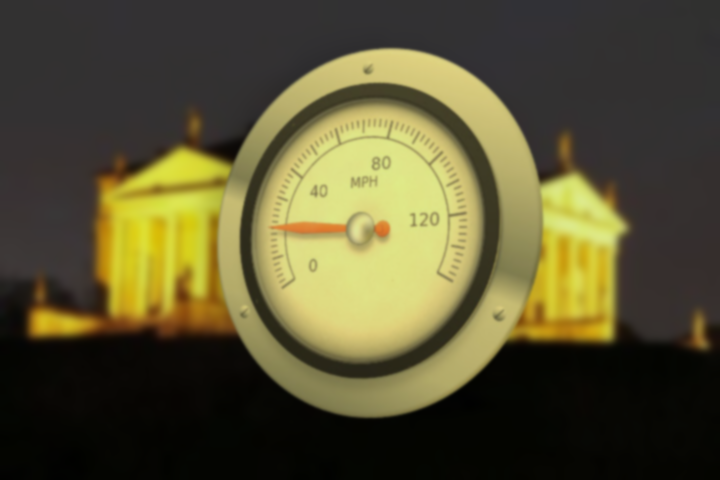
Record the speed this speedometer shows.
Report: 20 mph
